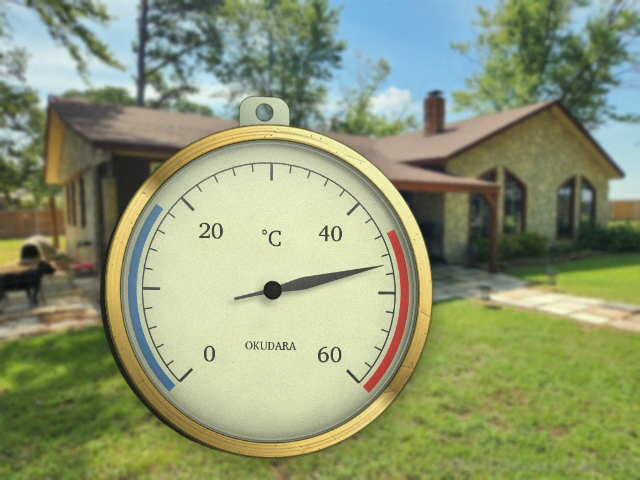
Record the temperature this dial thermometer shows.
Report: 47 °C
